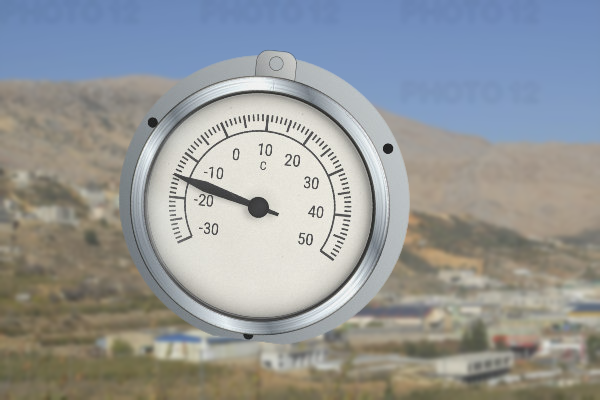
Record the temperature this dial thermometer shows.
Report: -15 °C
